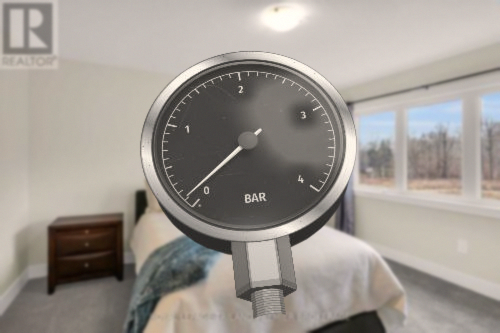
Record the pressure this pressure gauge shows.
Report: 0.1 bar
